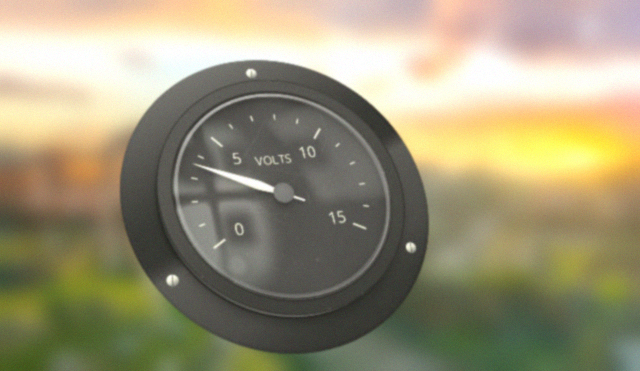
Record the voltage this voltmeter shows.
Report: 3.5 V
